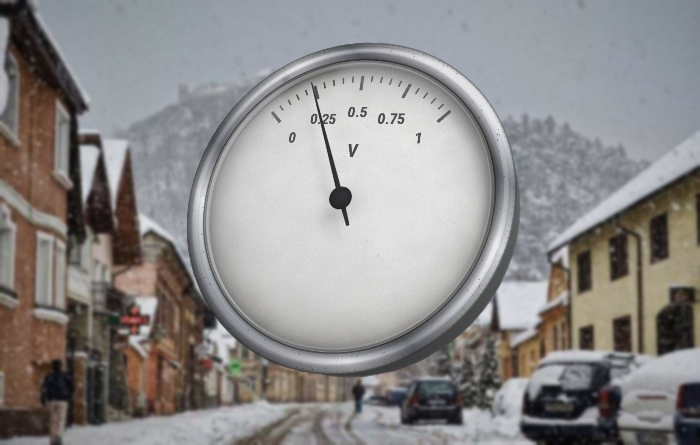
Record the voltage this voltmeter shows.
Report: 0.25 V
